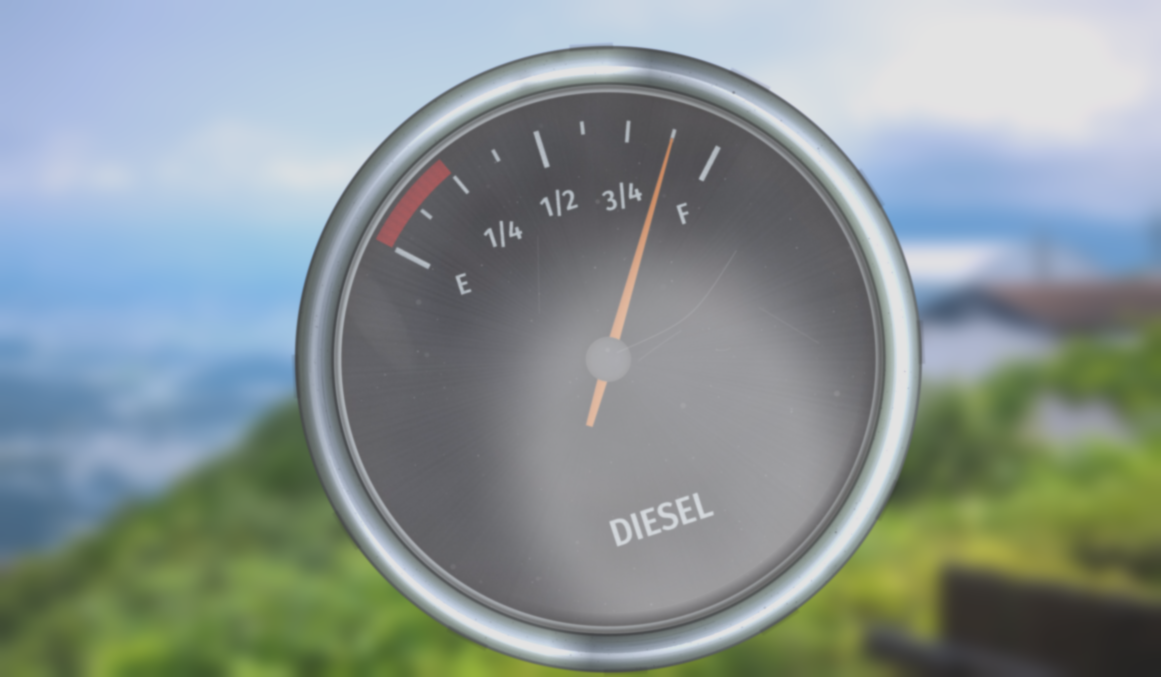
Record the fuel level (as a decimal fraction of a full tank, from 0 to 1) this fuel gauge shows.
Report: 0.875
